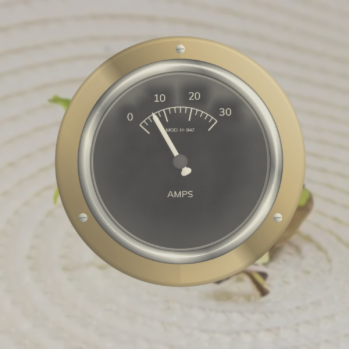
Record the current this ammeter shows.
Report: 6 A
